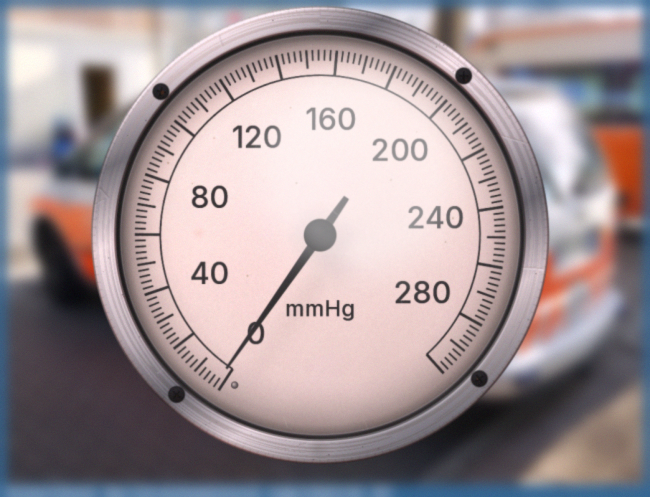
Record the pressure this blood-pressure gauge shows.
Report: 2 mmHg
